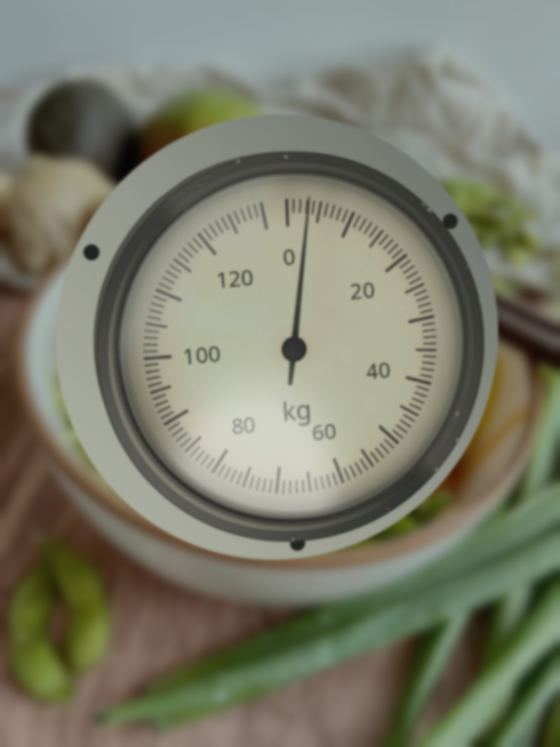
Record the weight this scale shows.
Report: 3 kg
